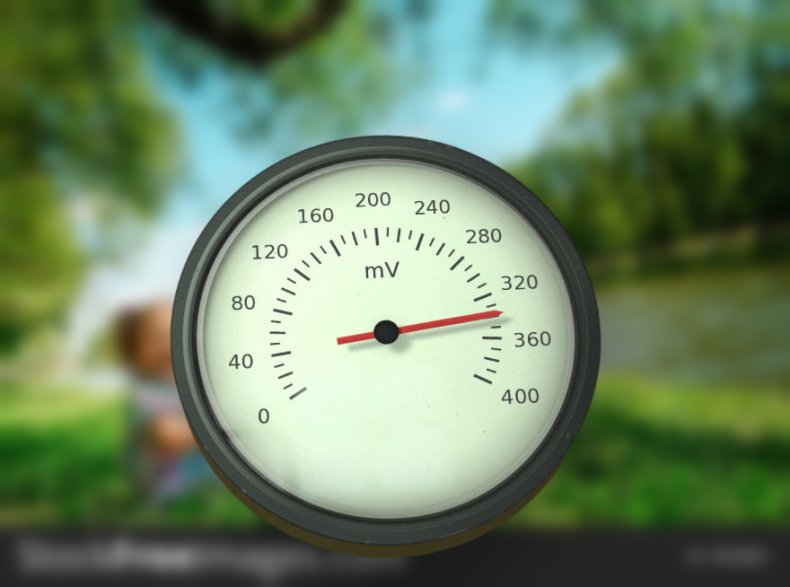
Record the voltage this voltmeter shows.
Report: 340 mV
